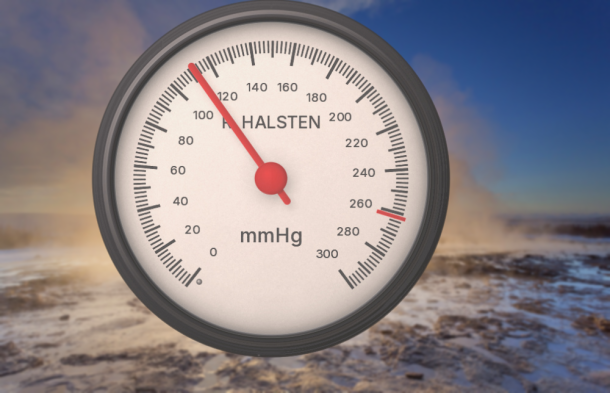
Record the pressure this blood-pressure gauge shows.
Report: 112 mmHg
